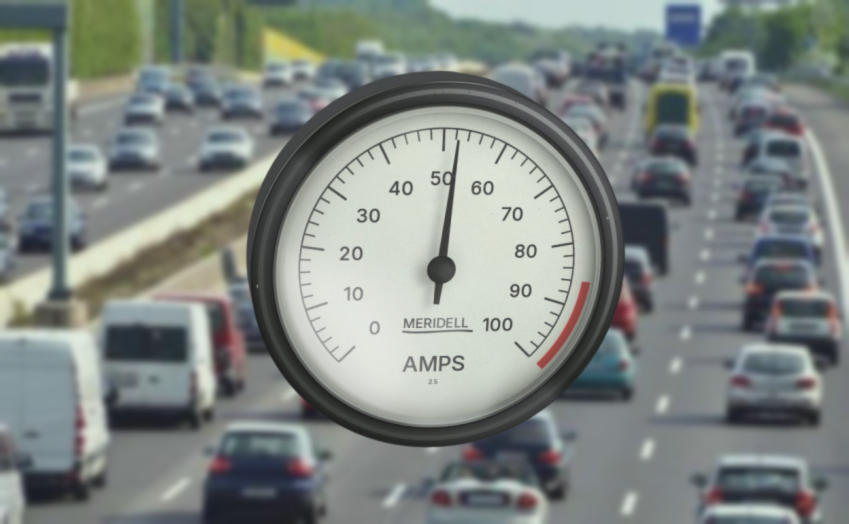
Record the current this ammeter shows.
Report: 52 A
